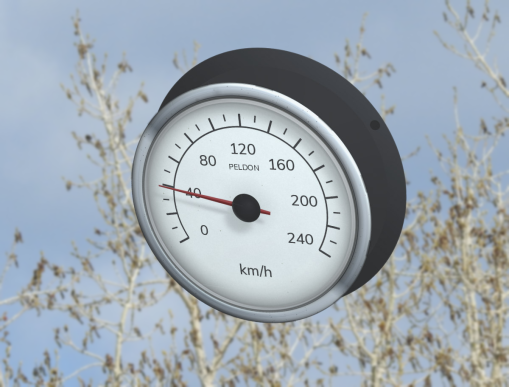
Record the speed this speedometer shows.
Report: 40 km/h
